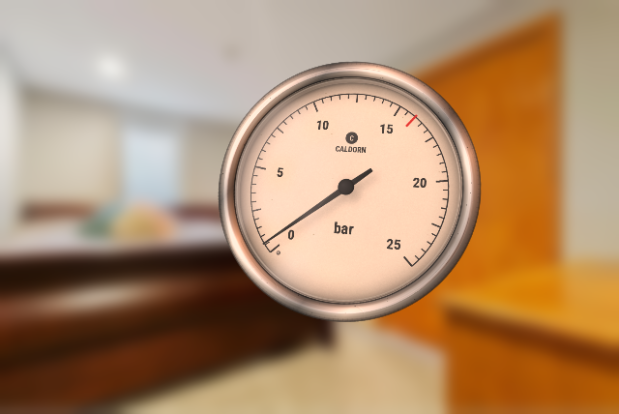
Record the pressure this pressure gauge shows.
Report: 0.5 bar
